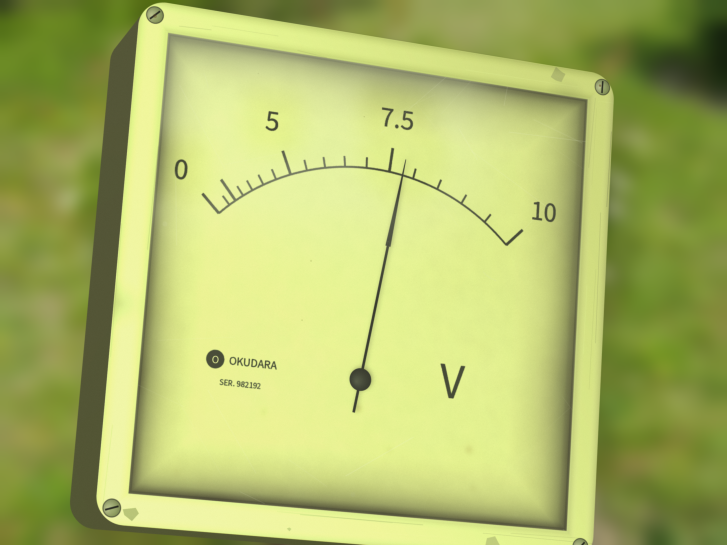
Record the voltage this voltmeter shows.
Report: 7.75 V
